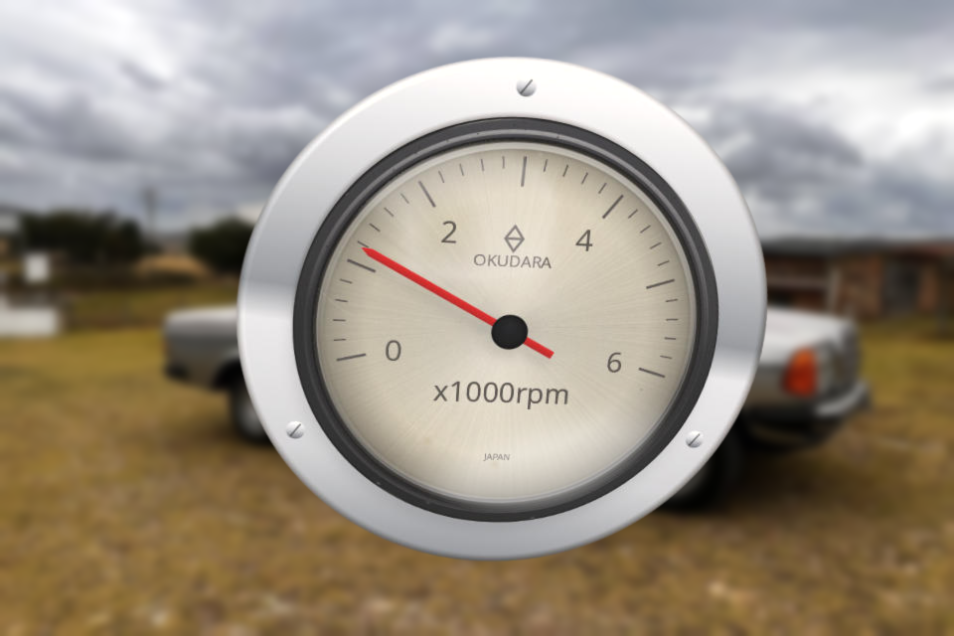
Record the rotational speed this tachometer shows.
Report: 1200 rpm
